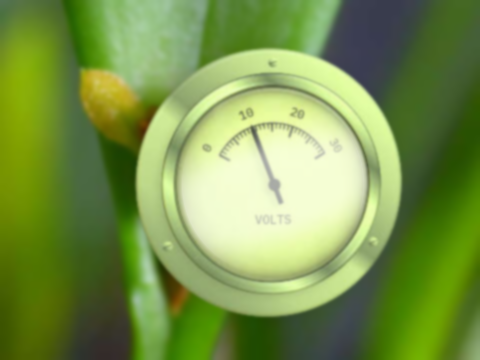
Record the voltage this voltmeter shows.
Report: 10 V
